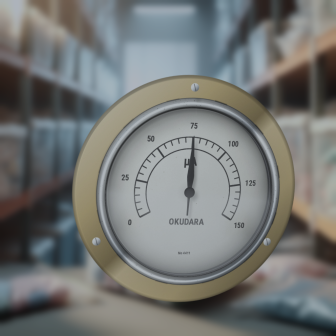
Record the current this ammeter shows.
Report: 75 µA
